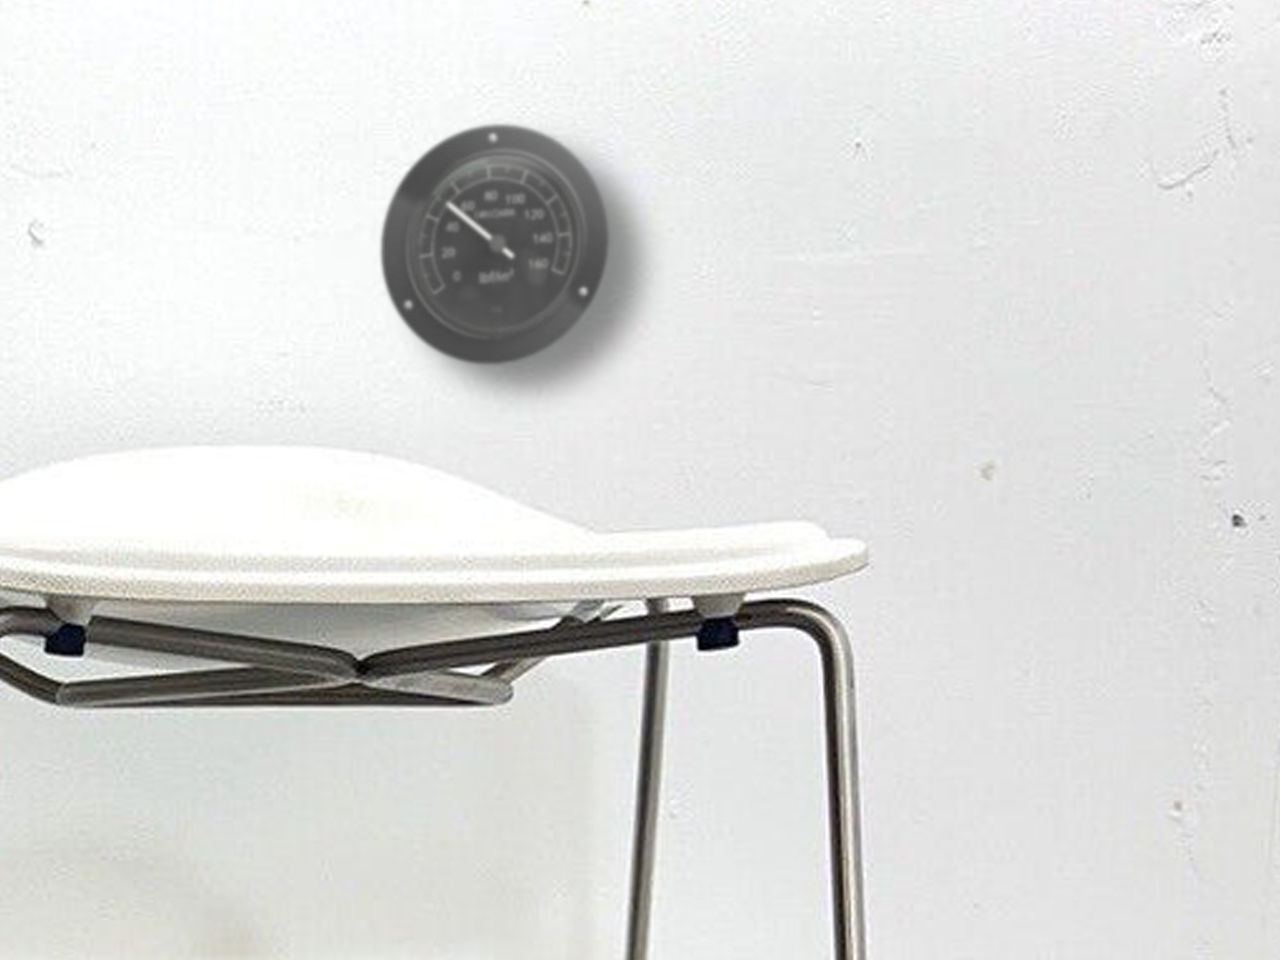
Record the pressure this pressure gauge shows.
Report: 50 psi
